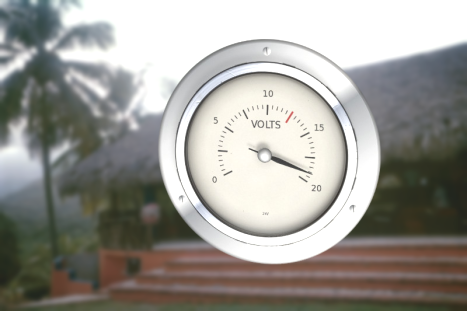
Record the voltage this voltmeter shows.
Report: 19 V
